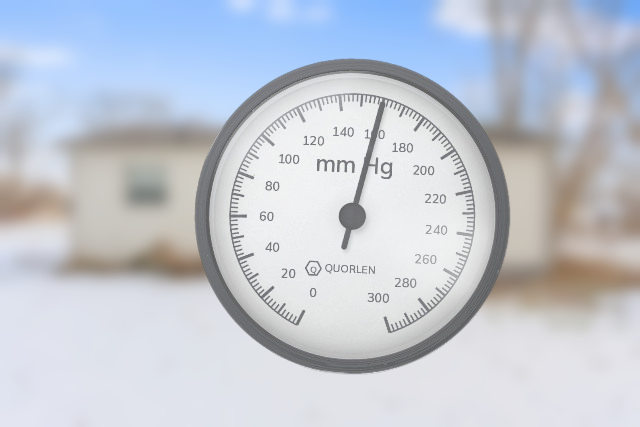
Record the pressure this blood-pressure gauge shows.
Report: 160 mmHg
